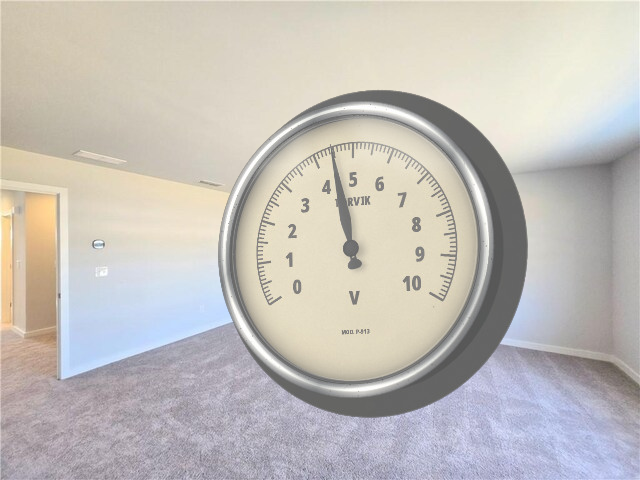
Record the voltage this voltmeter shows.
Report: 4.5 V
